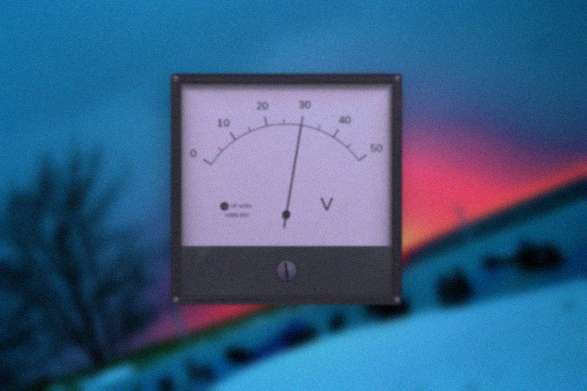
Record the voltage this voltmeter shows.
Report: 30 V
